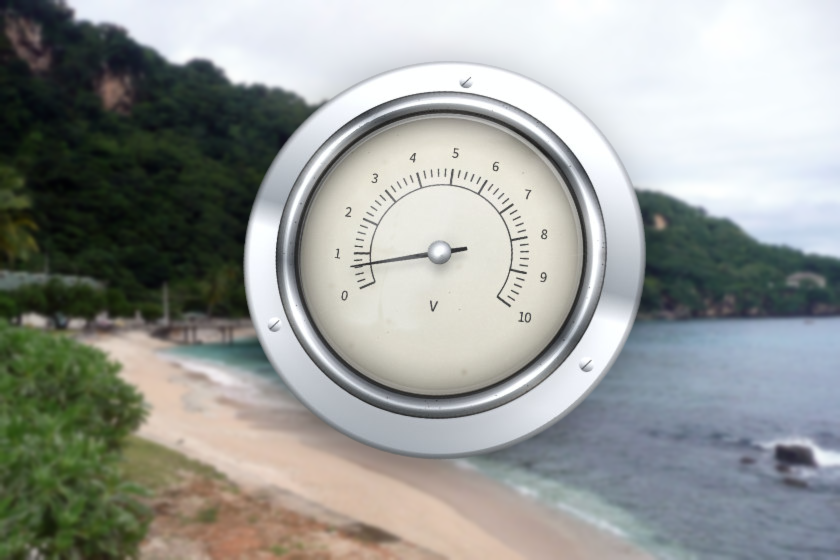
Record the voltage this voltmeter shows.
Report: 0.6 V
